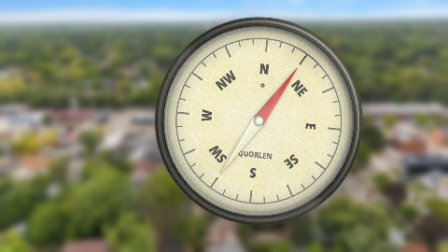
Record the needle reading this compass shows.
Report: 30 °
